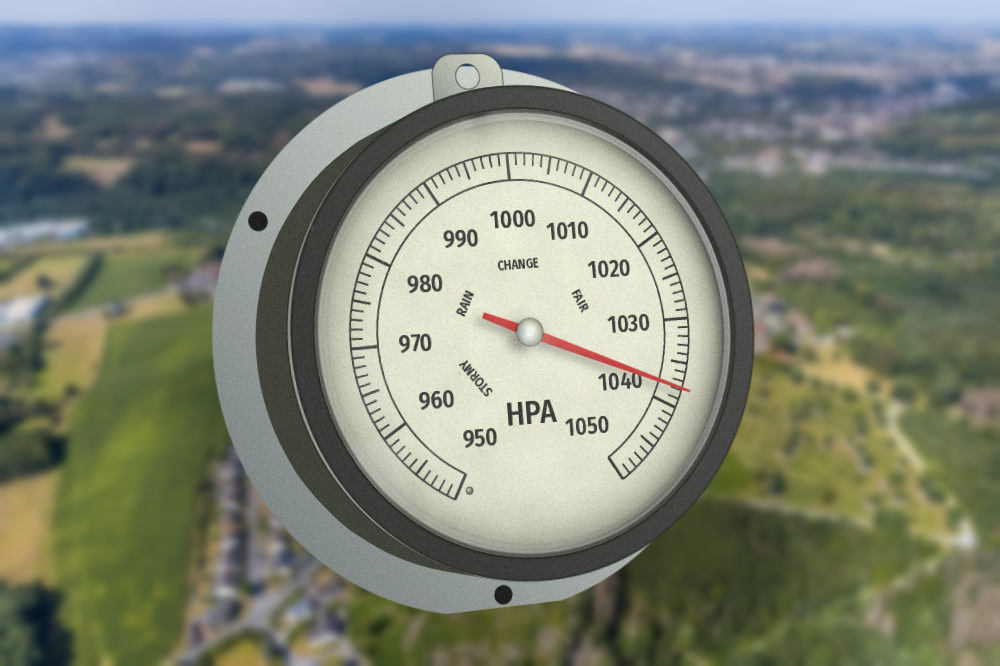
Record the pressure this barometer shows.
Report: 1038 hPa
